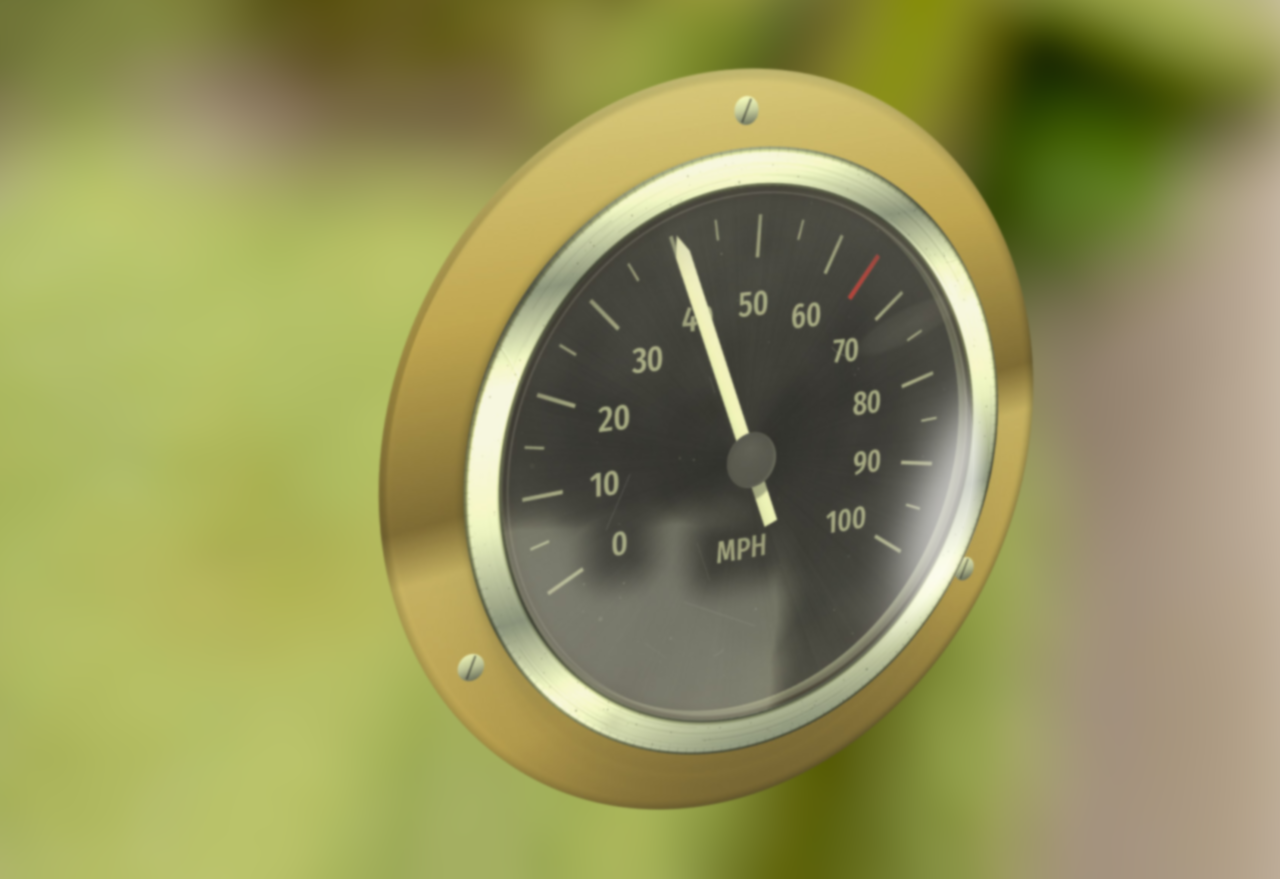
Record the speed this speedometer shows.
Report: 40 mph
